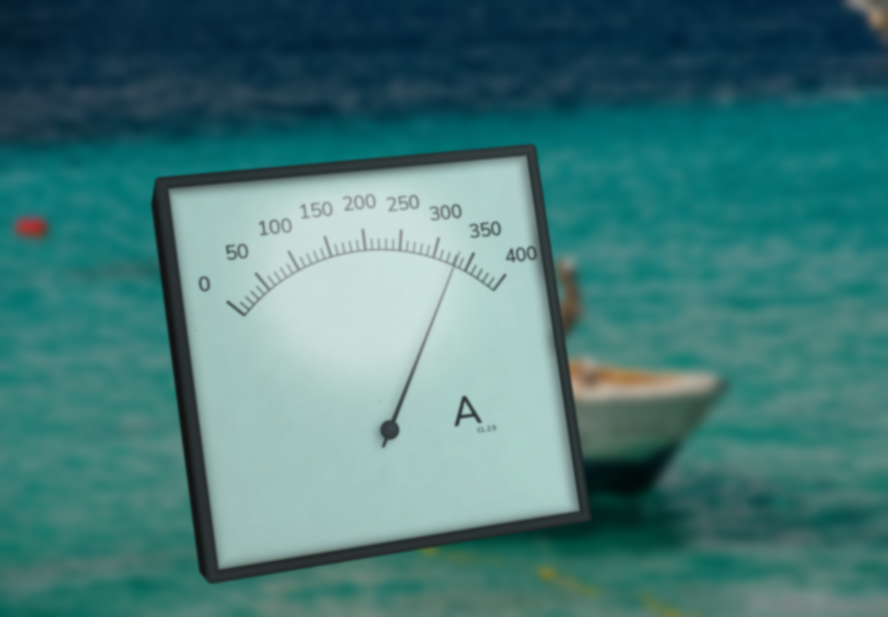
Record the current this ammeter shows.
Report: 330 A
